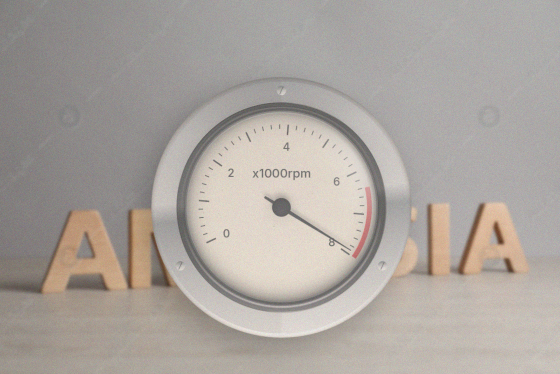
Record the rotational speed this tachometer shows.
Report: 7900 rpm
